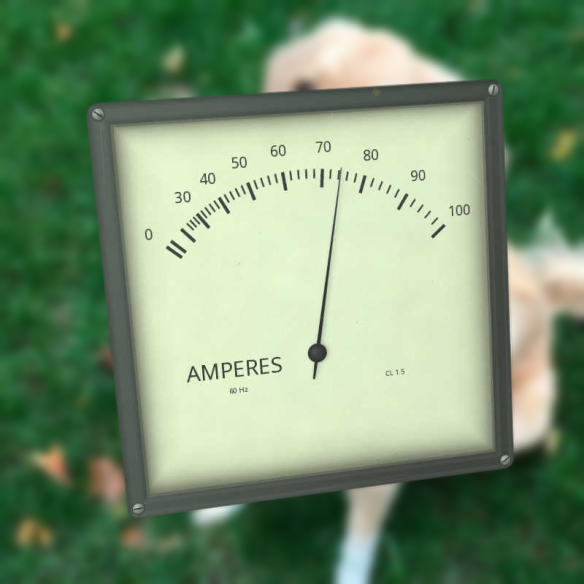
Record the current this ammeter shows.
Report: 74 A
